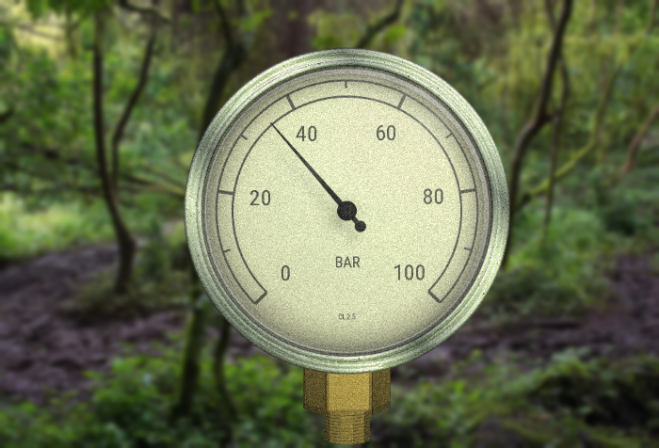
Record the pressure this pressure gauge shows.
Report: 35 bar
